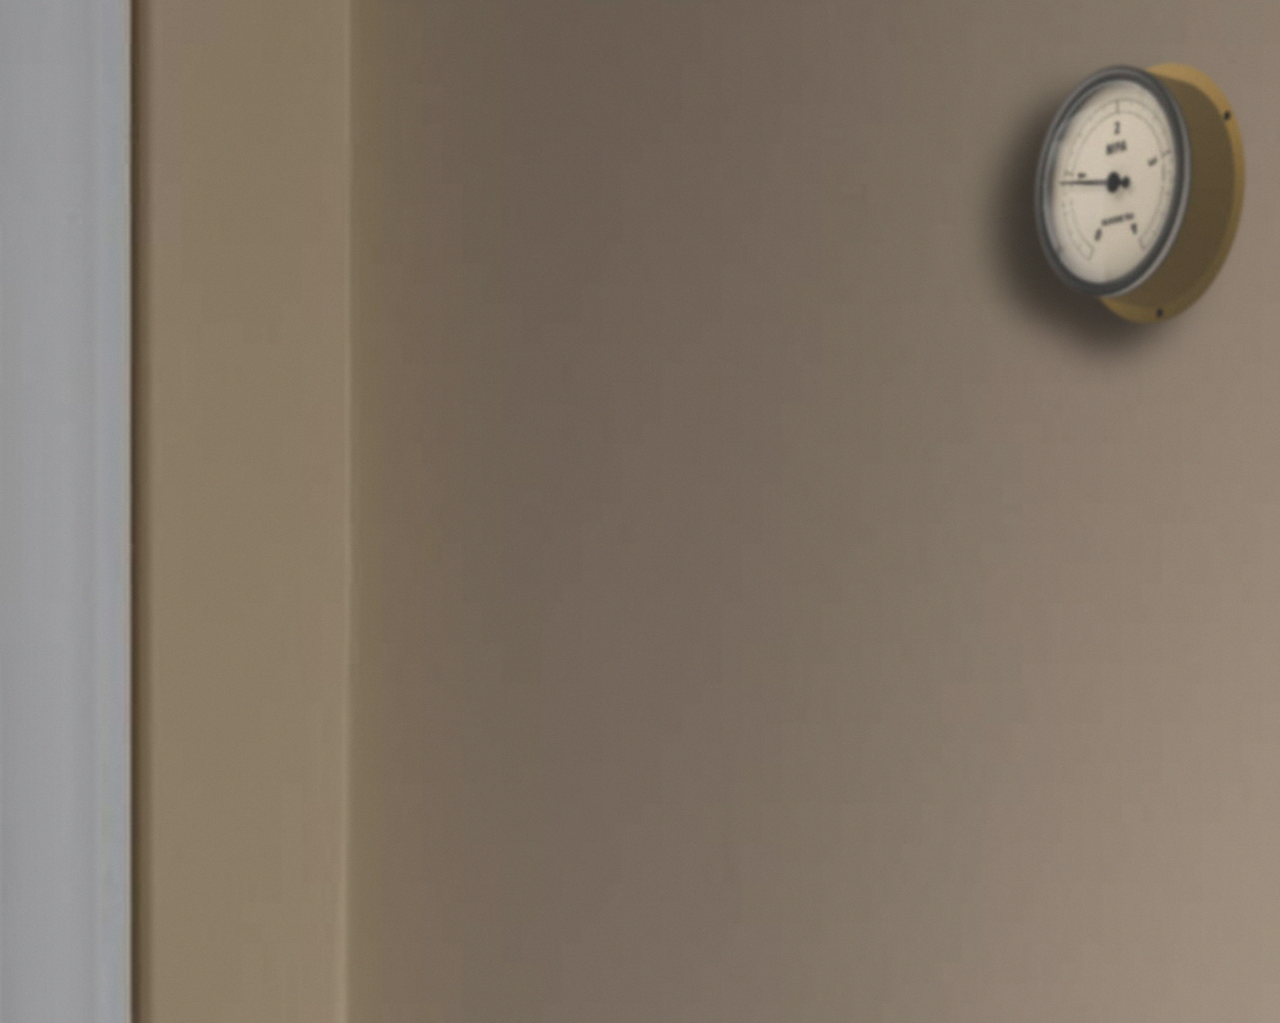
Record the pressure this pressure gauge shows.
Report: 0.9 MPa
